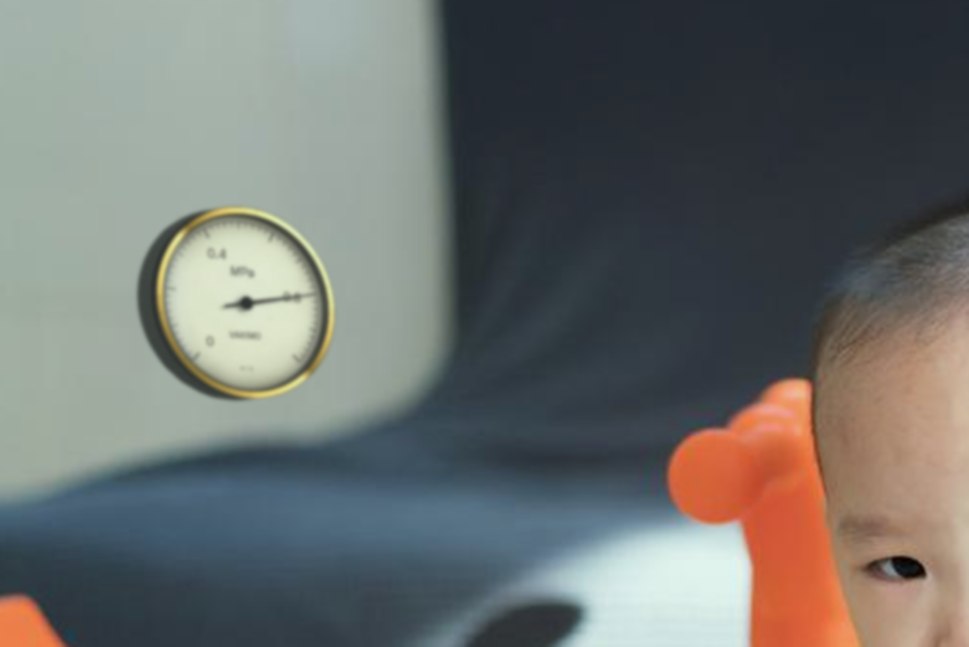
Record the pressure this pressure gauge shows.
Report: 0.8 MPa
